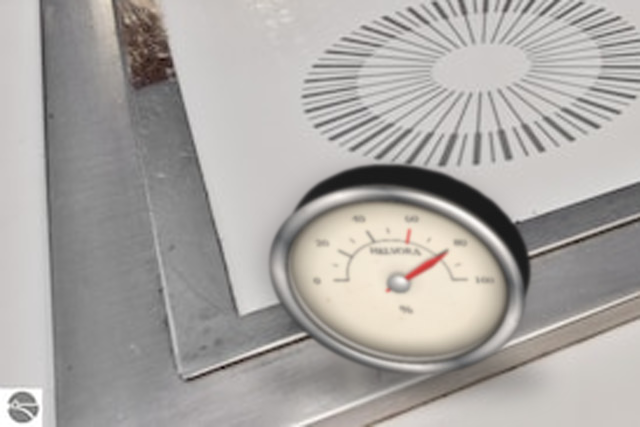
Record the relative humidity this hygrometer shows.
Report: 80 %
